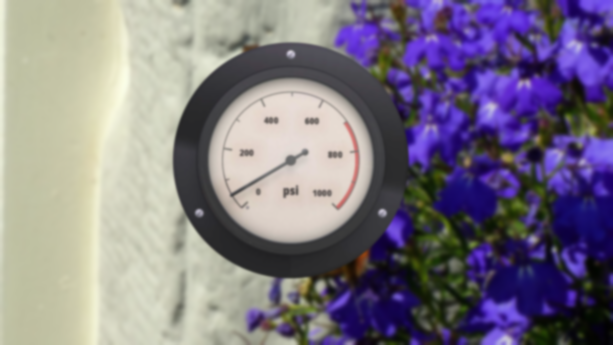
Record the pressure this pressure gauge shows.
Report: 50 psi
